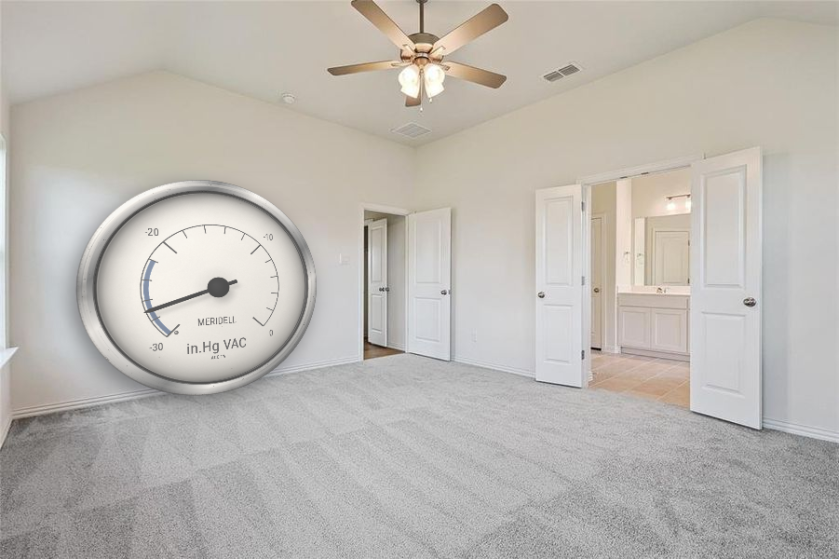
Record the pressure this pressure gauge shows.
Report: -27 inHg
